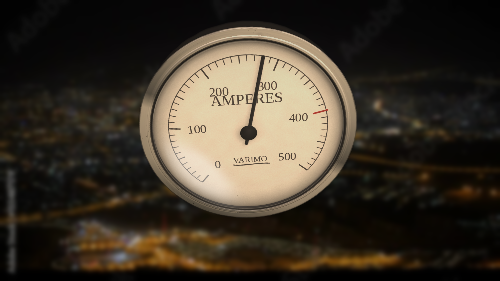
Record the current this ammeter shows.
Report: 280 A
